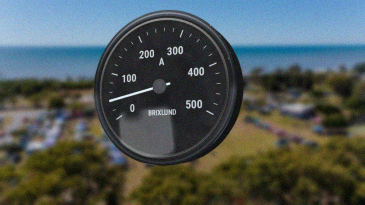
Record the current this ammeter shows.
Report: 40 A
